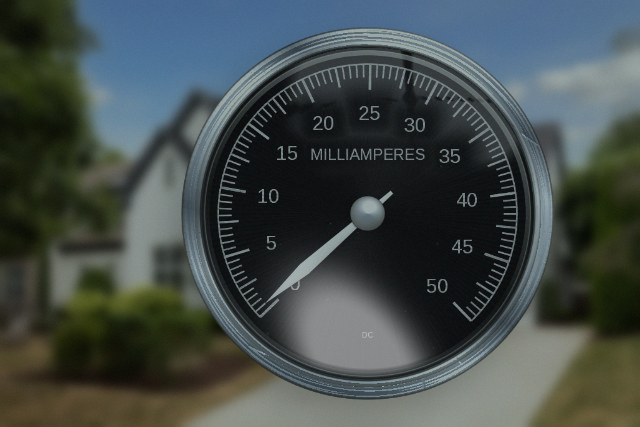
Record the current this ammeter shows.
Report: 0.5 mA
